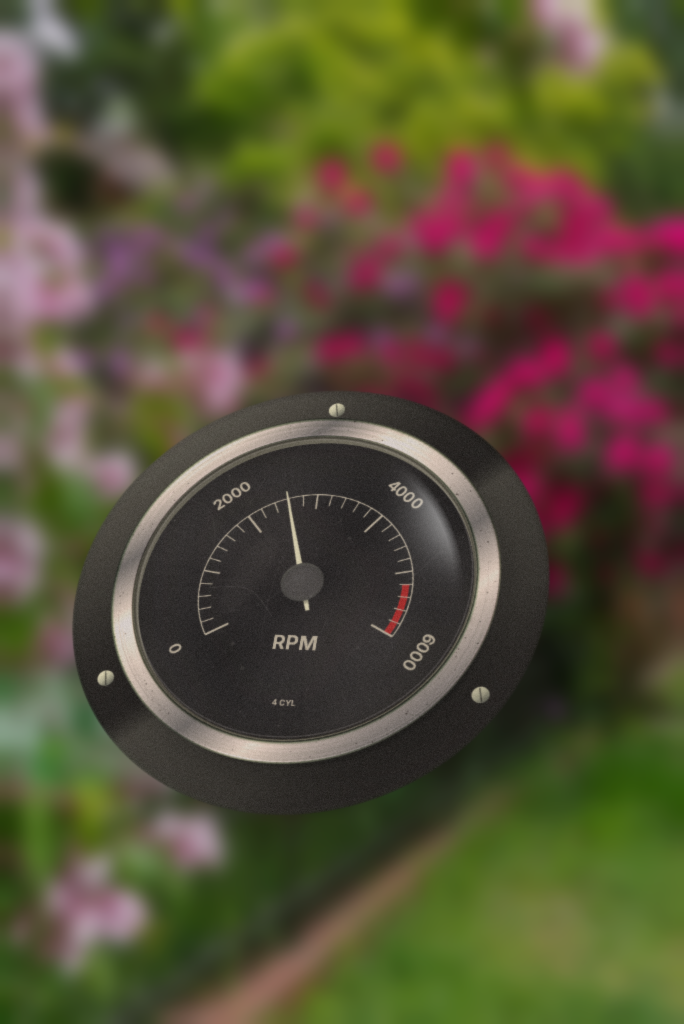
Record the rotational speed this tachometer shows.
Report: 2600 rpm
